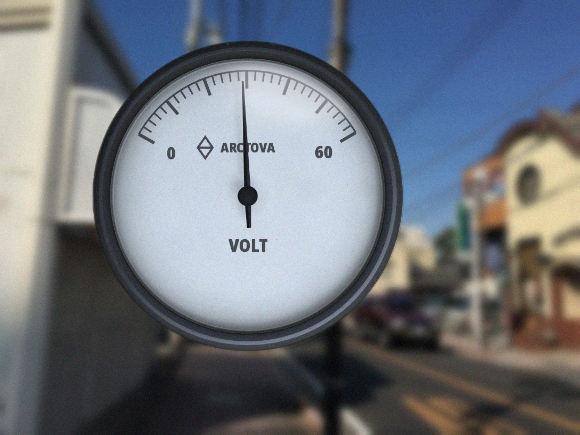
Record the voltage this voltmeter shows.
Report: 29 V
